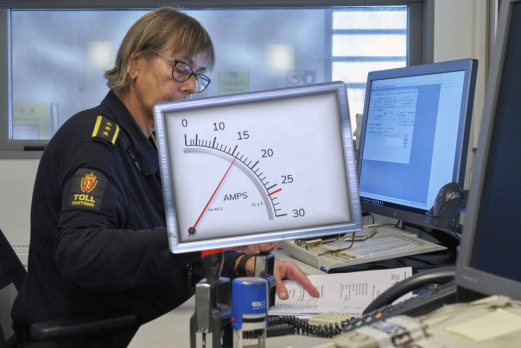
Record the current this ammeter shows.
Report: 16 A
